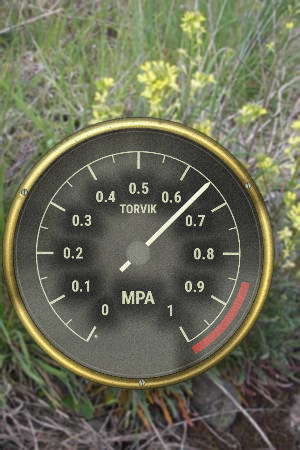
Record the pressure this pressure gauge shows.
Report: 0.65 MPa
